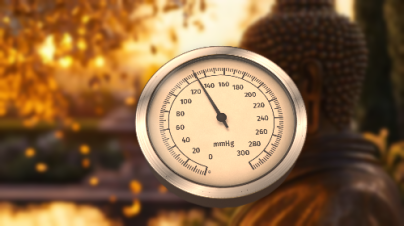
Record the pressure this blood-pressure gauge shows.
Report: 130 mmHg
